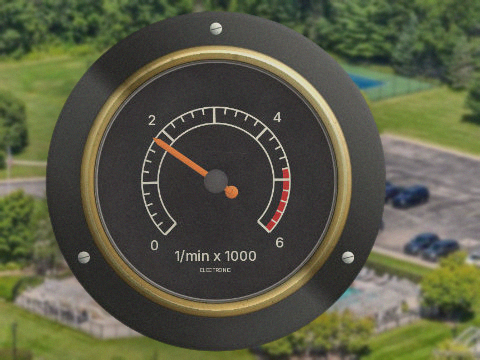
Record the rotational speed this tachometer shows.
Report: 1800 rpm
